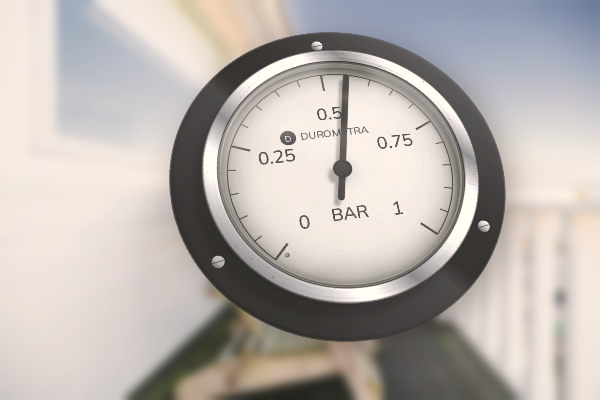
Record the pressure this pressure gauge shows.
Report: 0.55 bar
